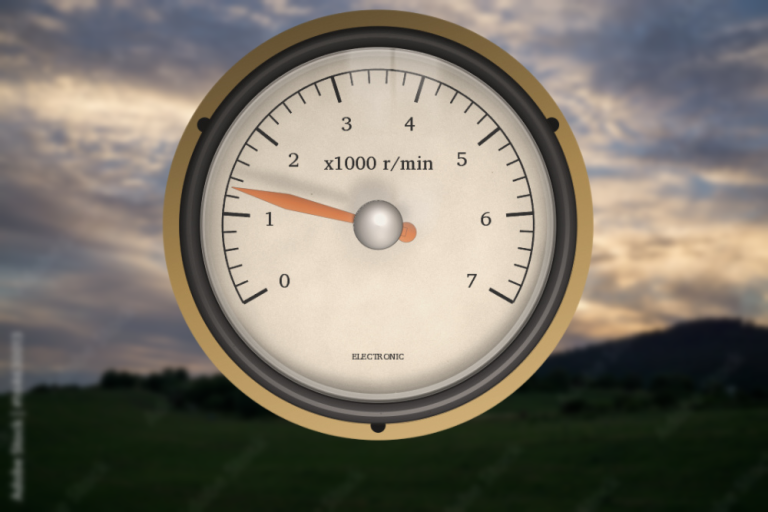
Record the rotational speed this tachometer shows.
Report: 1300 rpm
